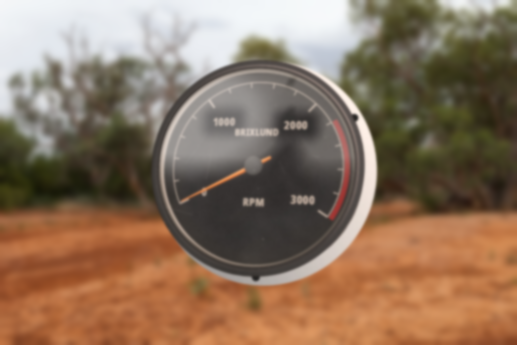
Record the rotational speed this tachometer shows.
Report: 0 rpm
